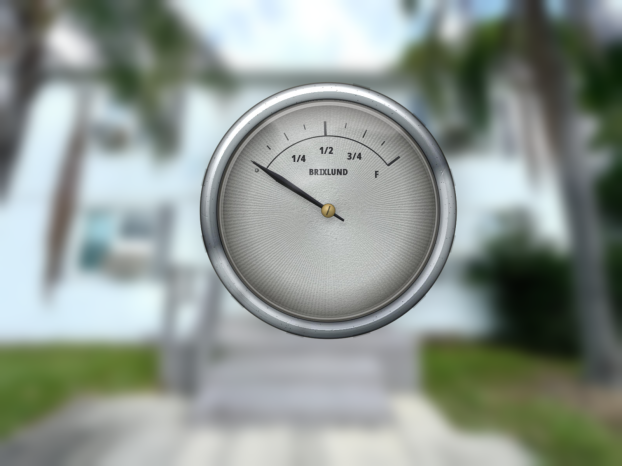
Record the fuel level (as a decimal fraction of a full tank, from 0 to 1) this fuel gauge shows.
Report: 0
